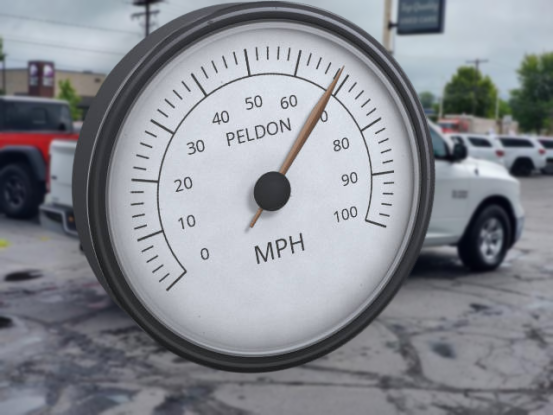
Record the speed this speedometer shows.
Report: 68 mph
